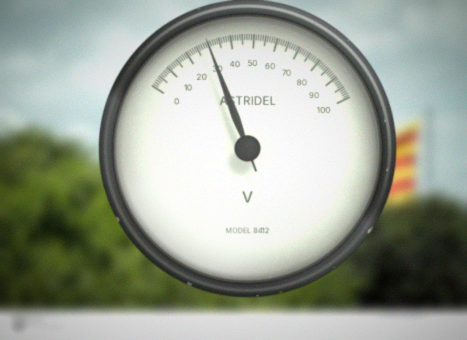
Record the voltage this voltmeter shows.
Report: 30 V
